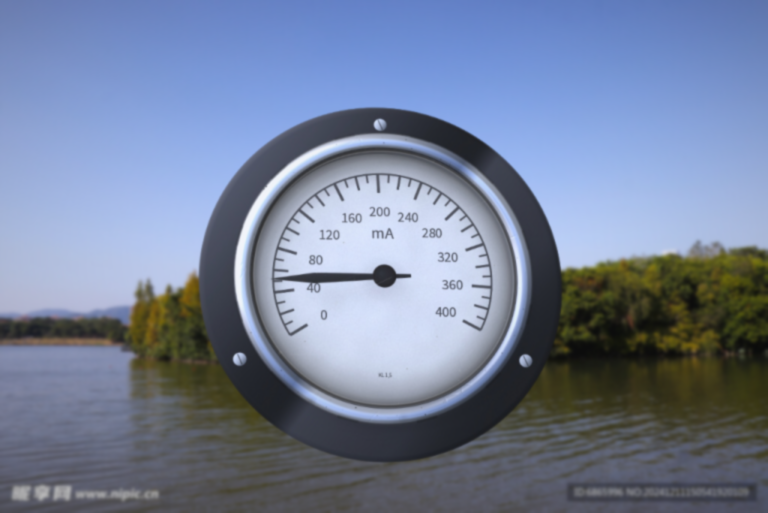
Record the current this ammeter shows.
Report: 50 mA
